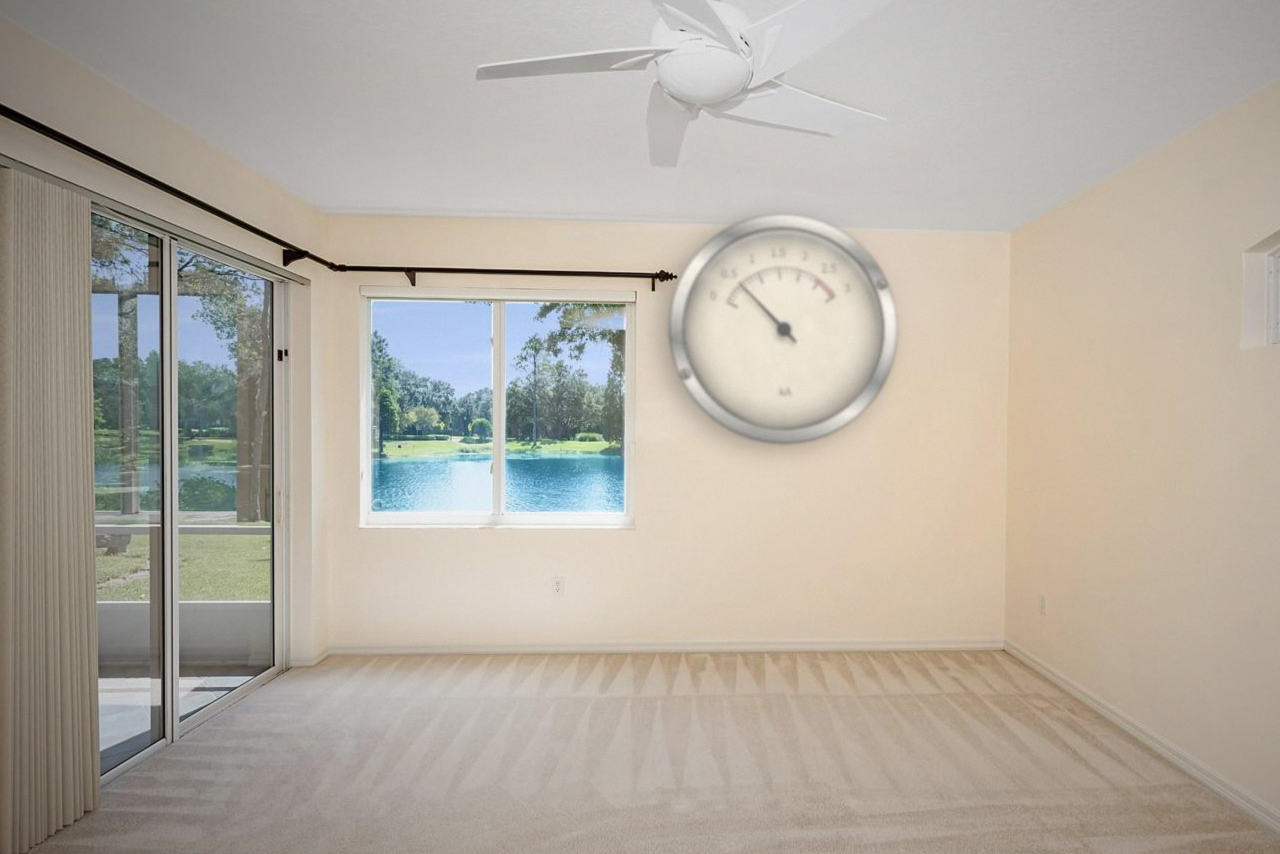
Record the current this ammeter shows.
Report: 0.5 kA
